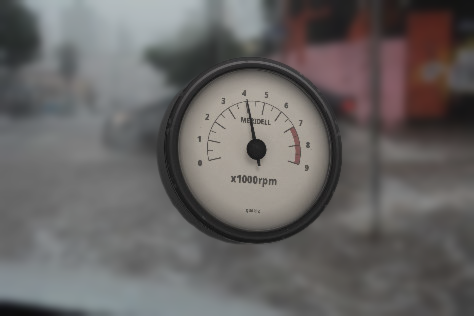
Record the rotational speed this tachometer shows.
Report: 4000 rpm
